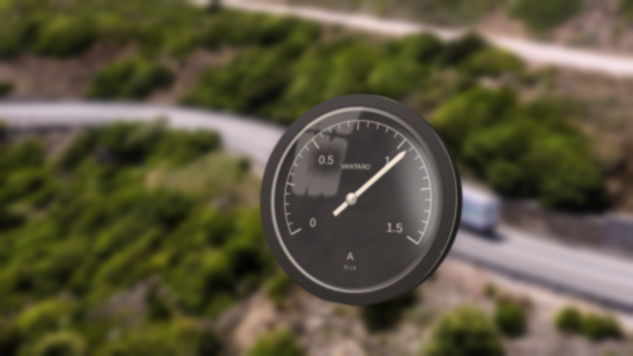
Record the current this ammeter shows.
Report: 1.05 A
